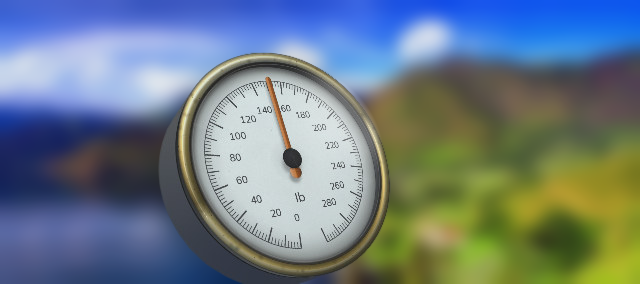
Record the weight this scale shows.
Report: 150 lb
